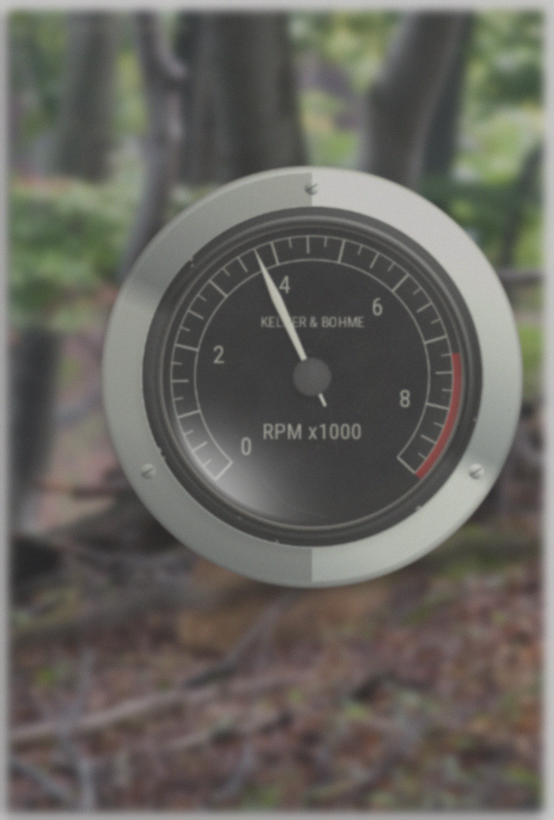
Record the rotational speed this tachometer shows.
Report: 3750 rpm
